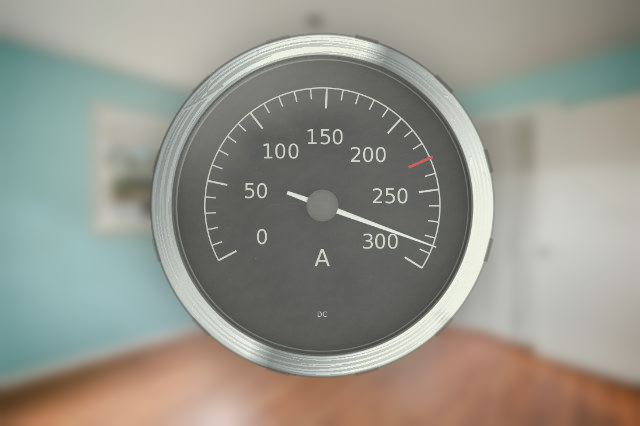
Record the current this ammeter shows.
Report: 285 A
